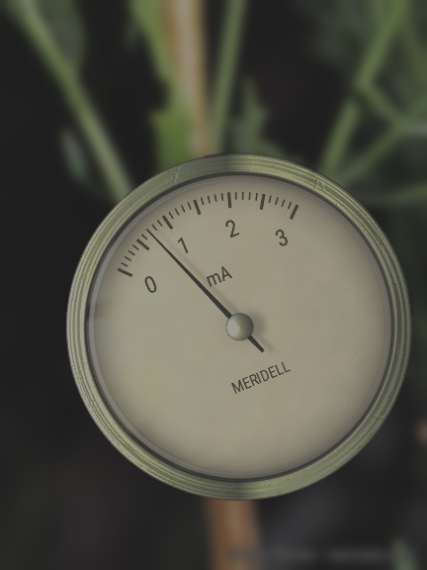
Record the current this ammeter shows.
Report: 0.7 mA
